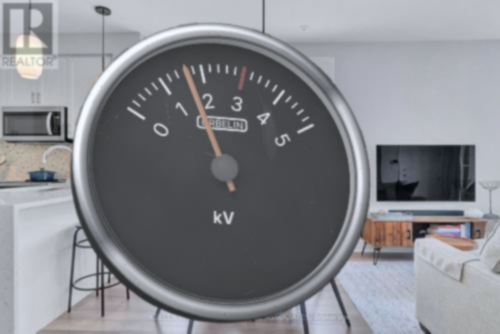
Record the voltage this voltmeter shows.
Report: 1.6 kV
